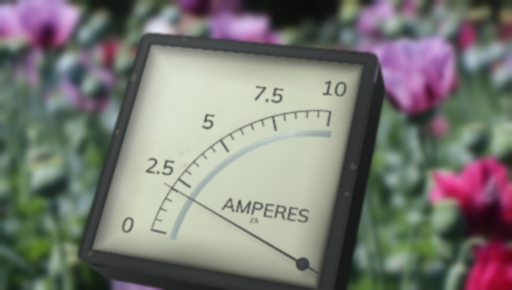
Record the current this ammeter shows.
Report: 2 A
